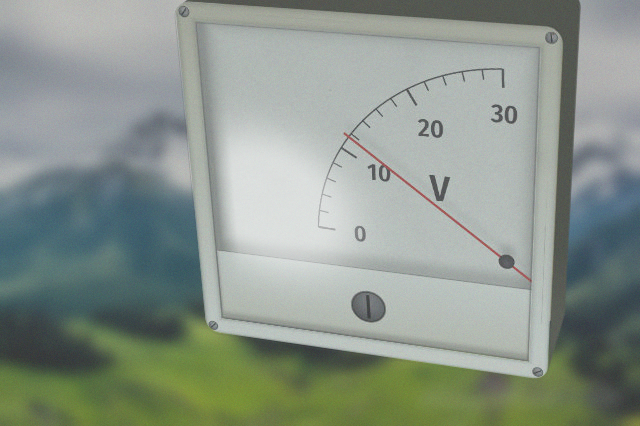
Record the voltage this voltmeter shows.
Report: 12 V
